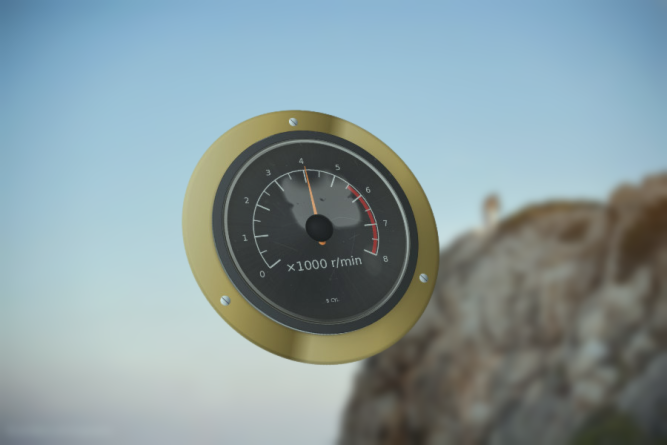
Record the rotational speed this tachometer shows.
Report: 4000 rpm
